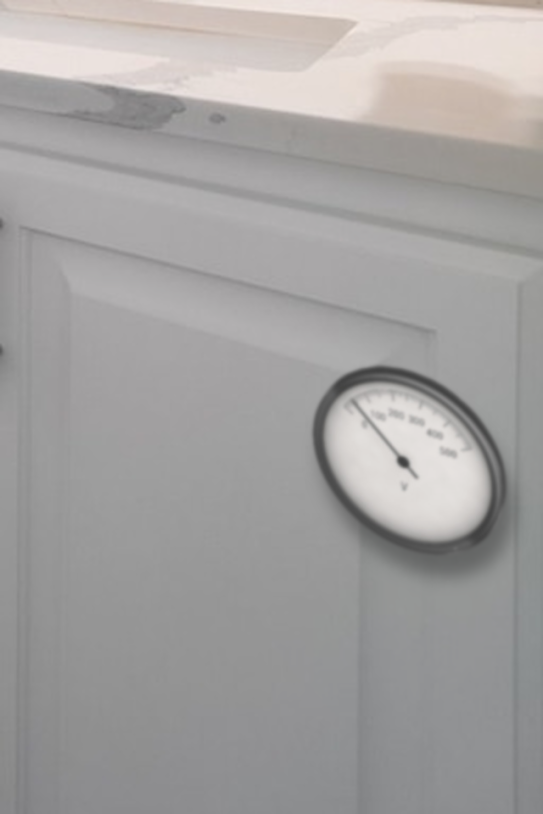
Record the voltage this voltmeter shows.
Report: 50 V
